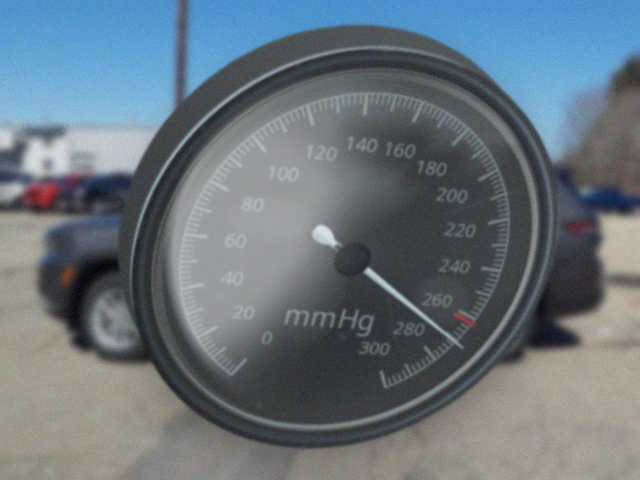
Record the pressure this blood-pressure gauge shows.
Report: 270 mmHg
